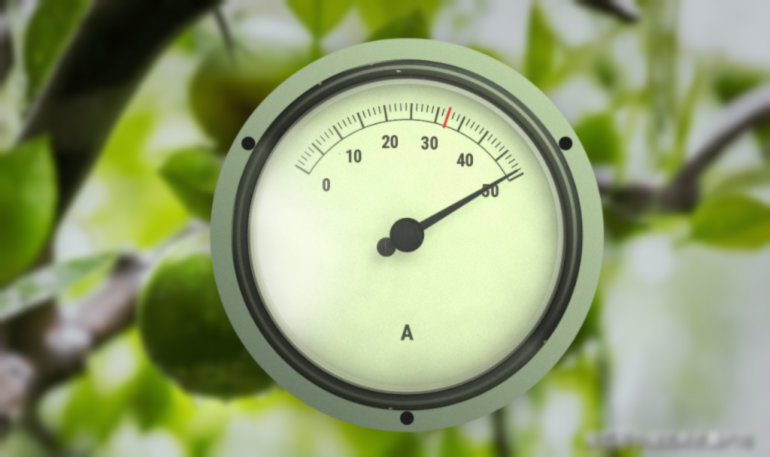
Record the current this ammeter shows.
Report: 49 A
